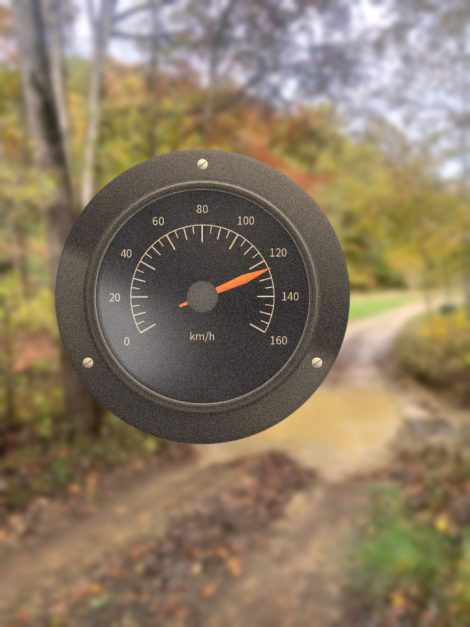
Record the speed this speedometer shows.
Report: 125 km/h
